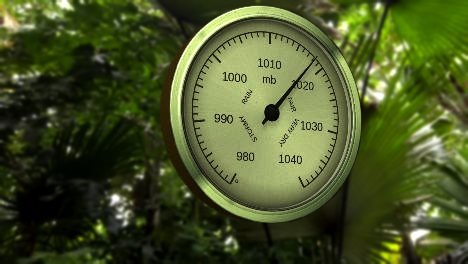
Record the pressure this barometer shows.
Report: 1018 mbar
